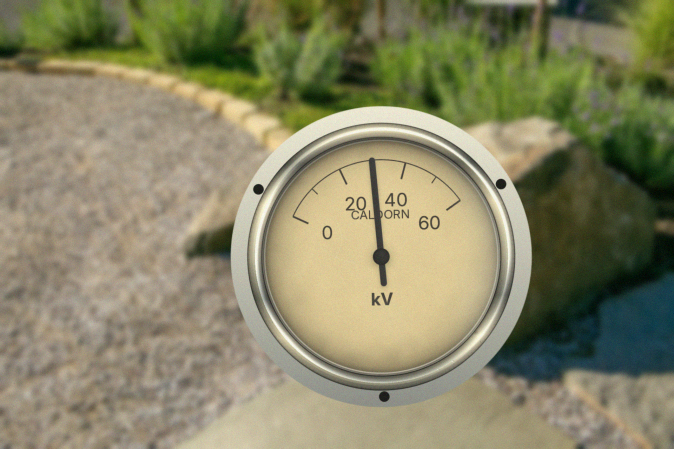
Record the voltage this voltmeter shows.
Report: 30 kV
